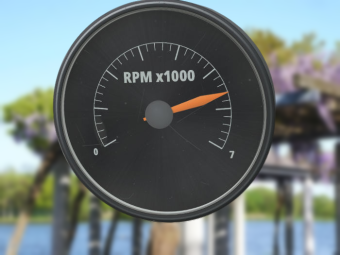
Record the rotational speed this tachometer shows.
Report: 5600 rpm
